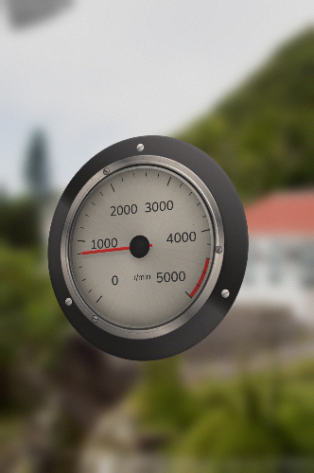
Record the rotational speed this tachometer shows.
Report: 800 rpm
